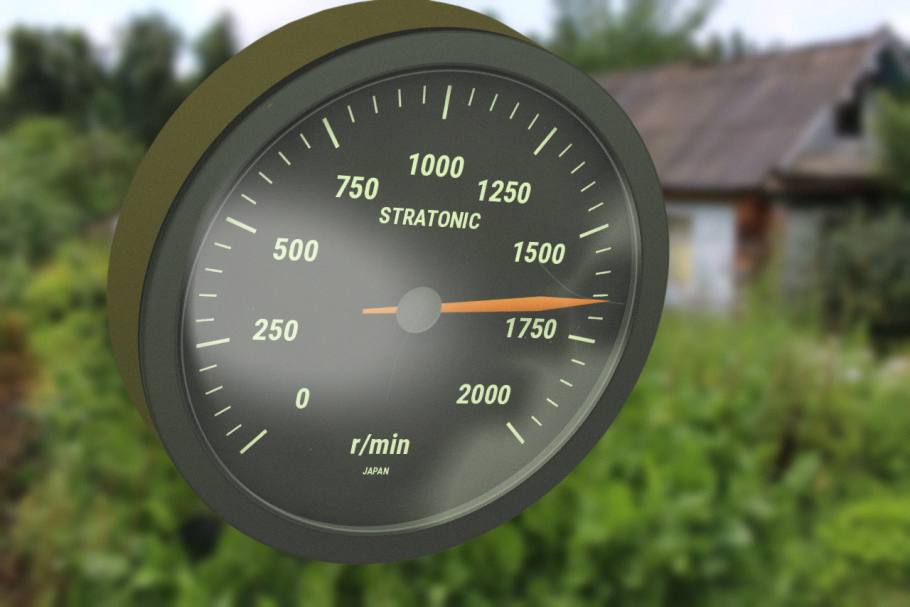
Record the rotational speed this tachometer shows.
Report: 1650 rpm
